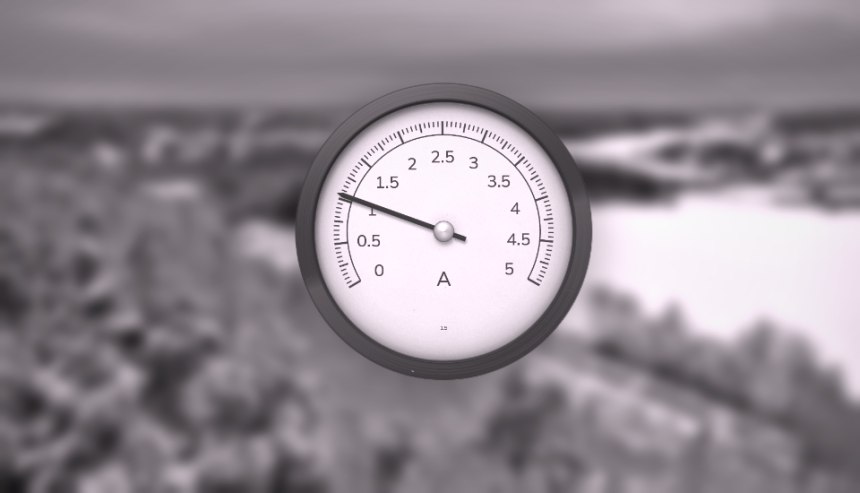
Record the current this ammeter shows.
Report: 1.05 A
